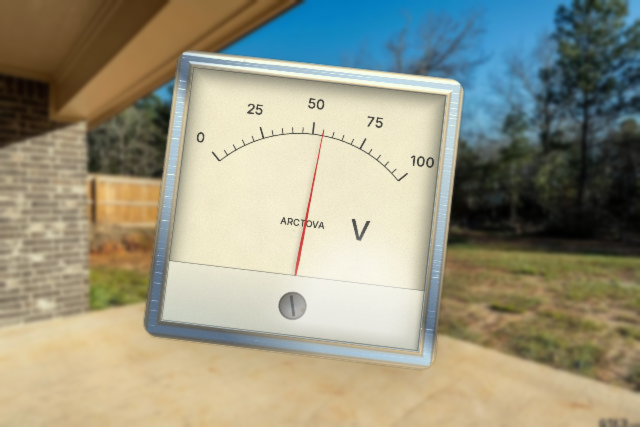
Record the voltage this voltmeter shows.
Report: 55 V
